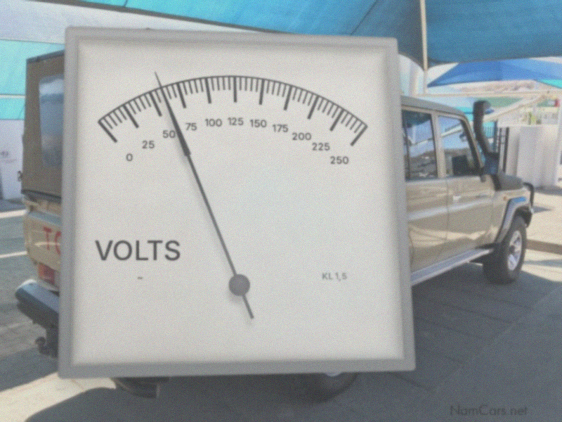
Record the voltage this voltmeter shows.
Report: 60 V
